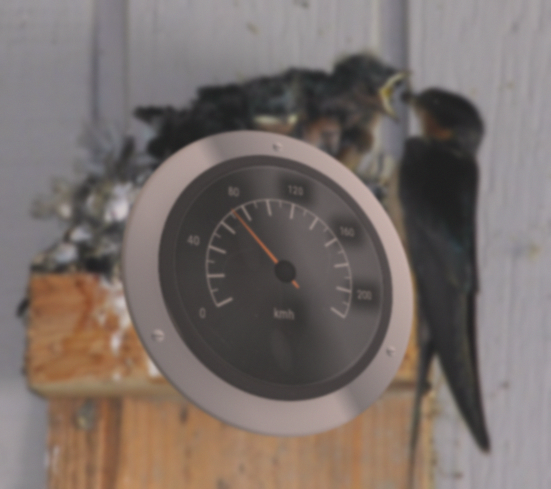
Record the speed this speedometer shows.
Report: 70 km/h
